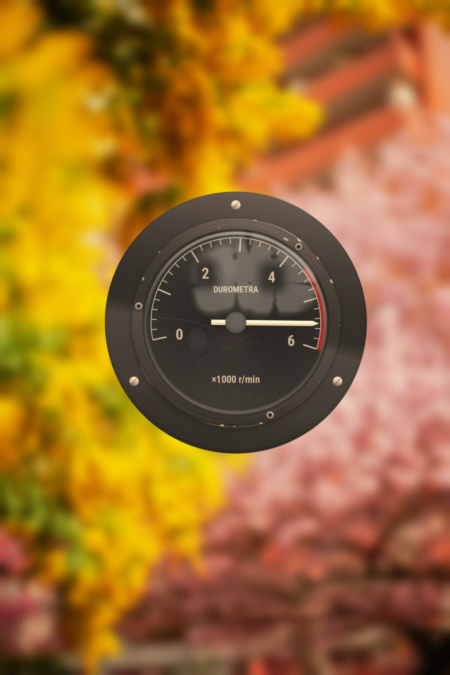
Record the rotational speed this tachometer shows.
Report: 5500 rpm
